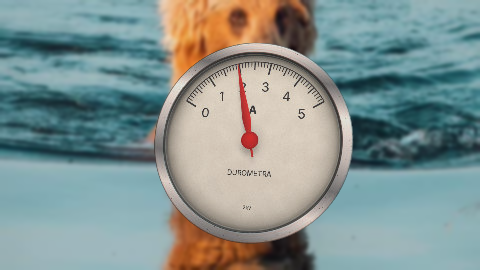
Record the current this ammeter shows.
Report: 2 A
